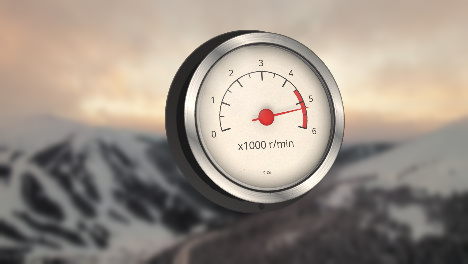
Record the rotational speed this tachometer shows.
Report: 5250 rpm
